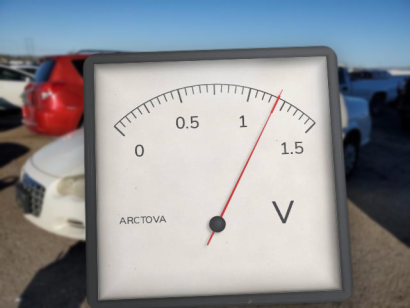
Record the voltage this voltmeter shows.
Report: 1.2 V
